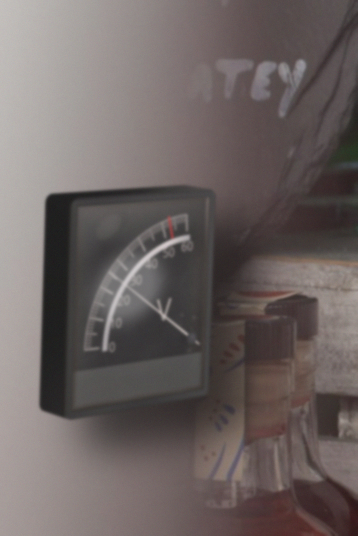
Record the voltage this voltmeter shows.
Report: 25 V
